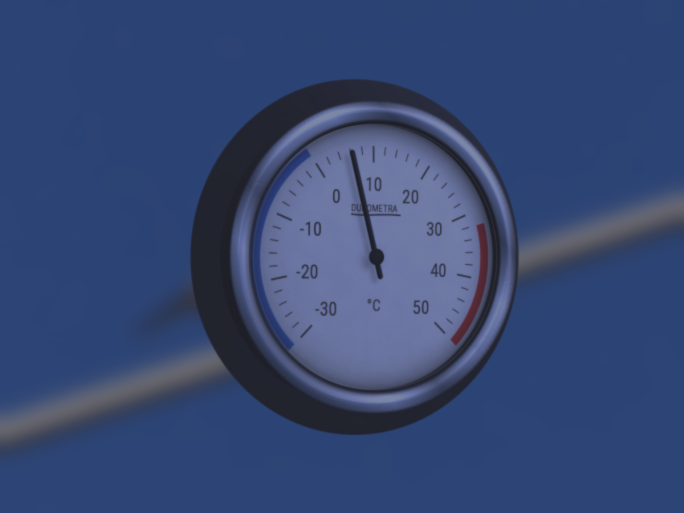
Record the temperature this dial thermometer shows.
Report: 6 °C
